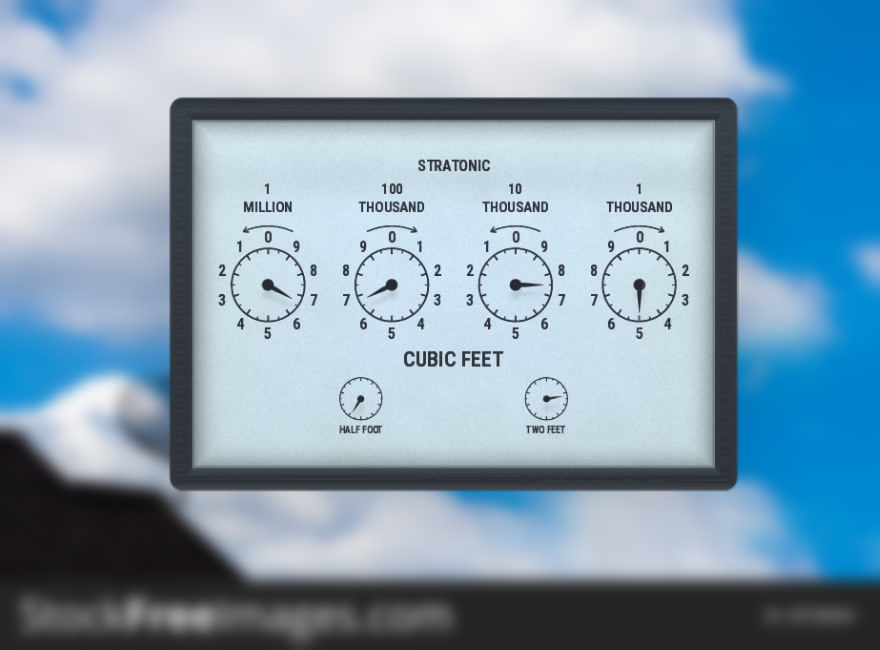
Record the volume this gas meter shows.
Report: 667500 ft³
